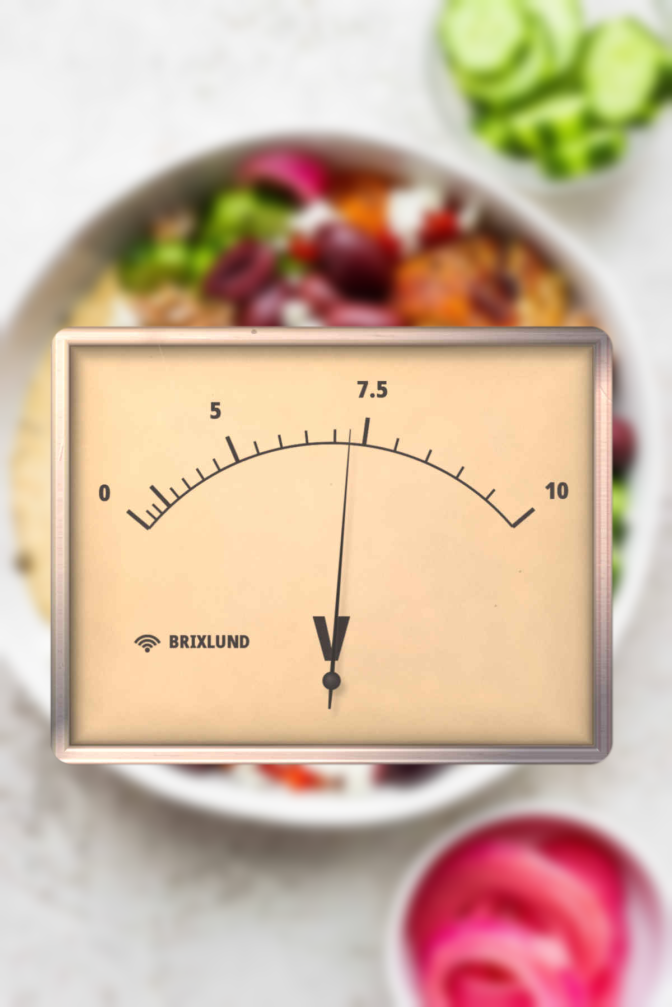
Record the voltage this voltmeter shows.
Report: 7.25 V
